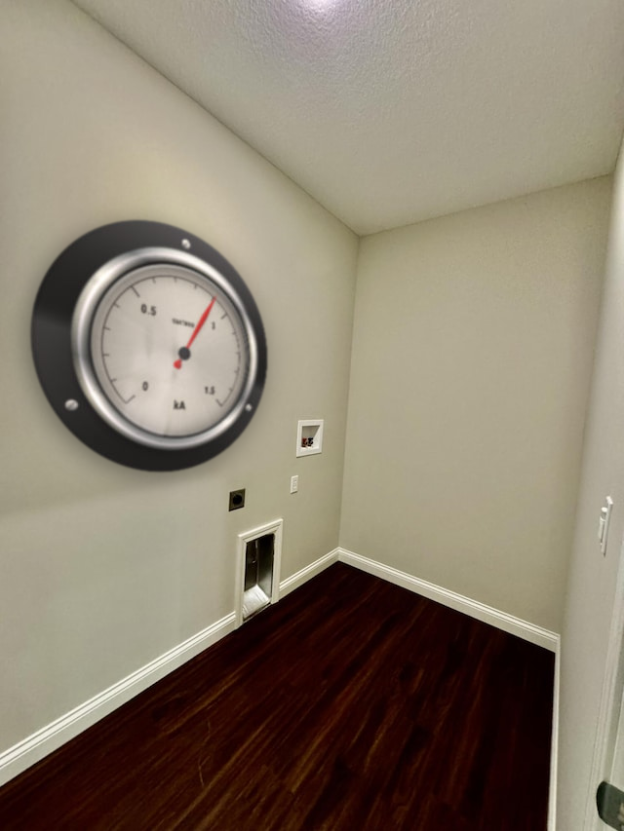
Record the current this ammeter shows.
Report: 0.9 kA
